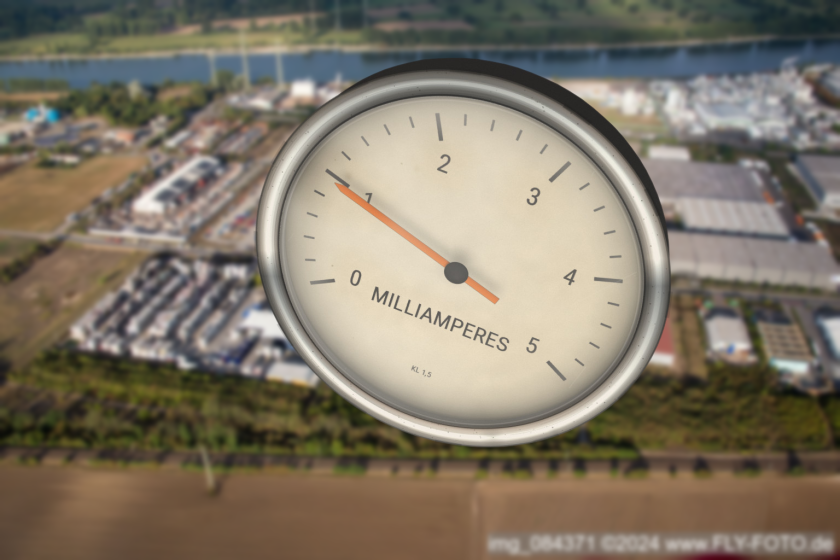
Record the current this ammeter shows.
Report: 1 mA
